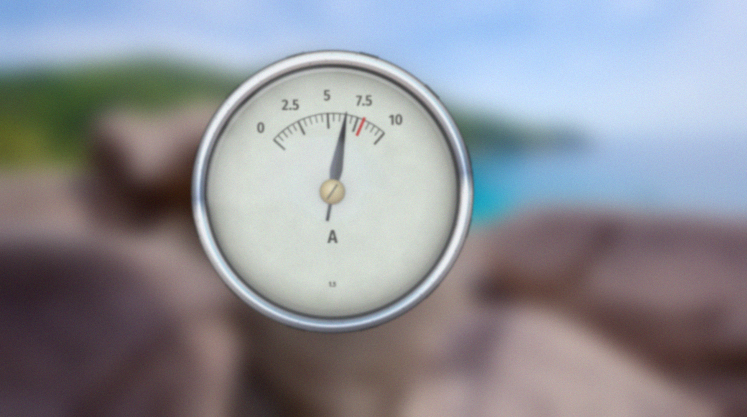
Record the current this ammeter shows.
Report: 6.5 A
